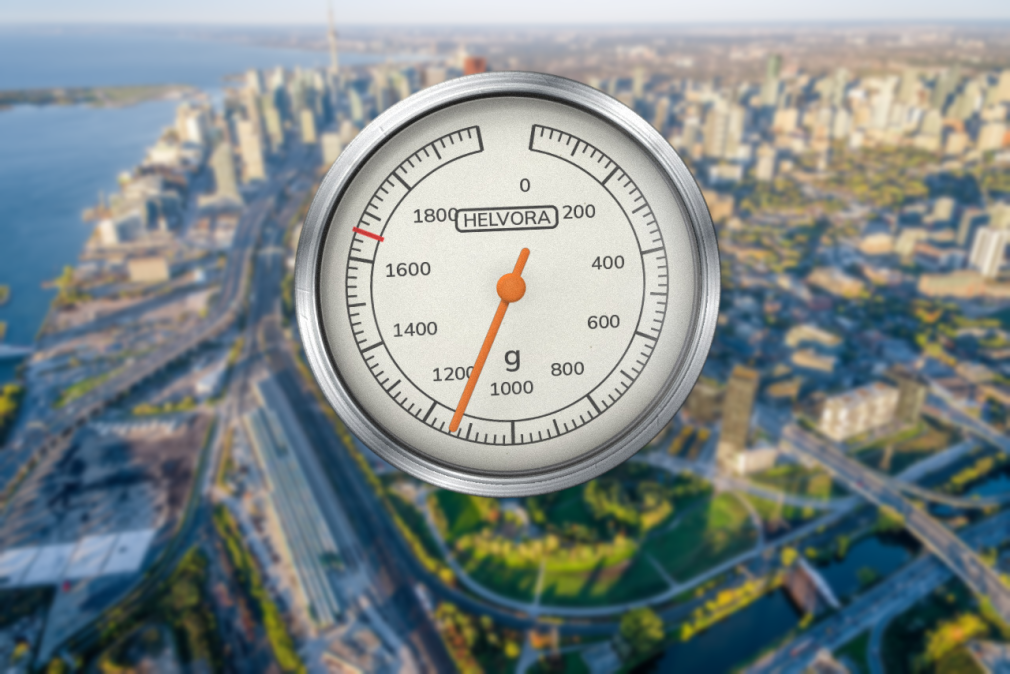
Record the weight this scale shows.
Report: 1140 g
